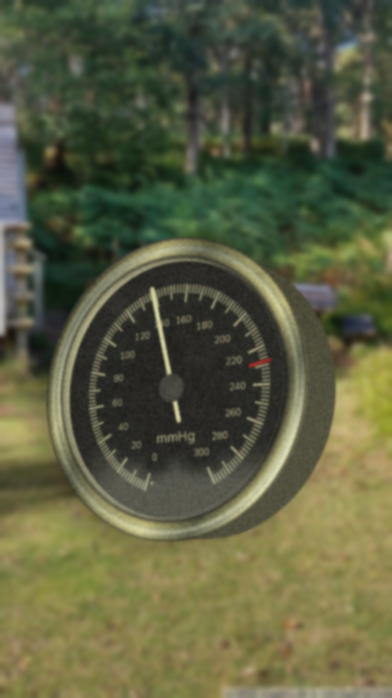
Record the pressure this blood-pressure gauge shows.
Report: 140 mmHg
